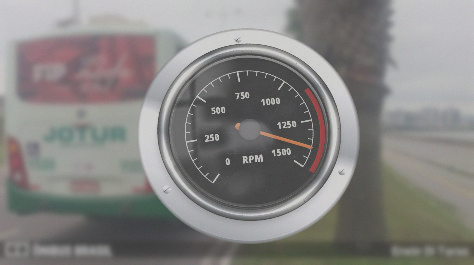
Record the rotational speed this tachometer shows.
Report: 1400 rpm
